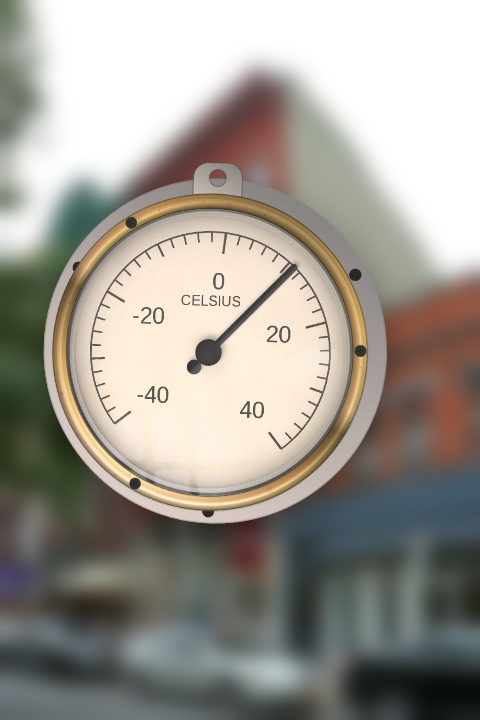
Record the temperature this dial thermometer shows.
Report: 11 °C
